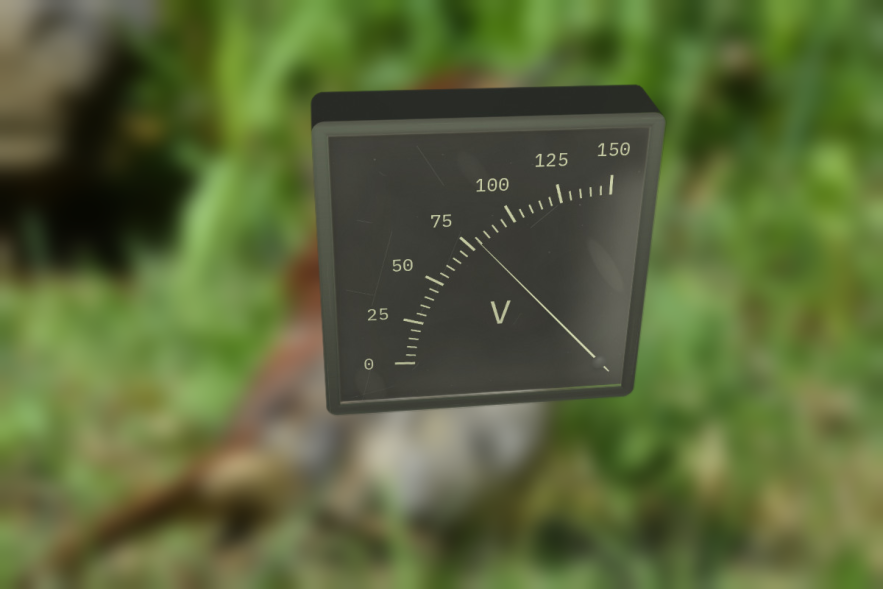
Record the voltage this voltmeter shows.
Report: 80 V
